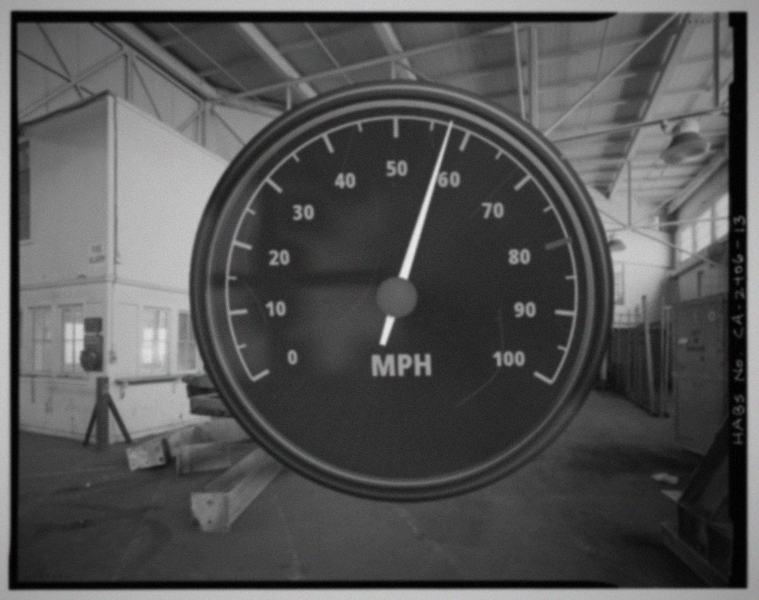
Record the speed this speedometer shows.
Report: 57.5 mph
